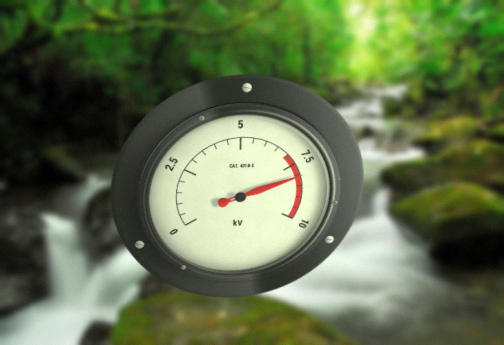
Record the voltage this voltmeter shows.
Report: 8 kV
